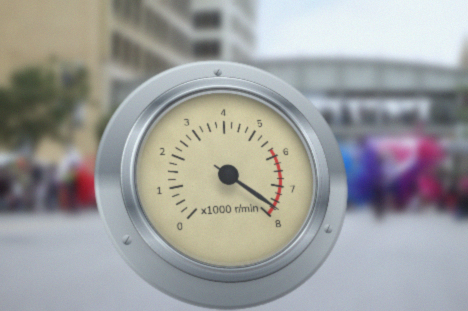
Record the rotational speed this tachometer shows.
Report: 7750 rpm
